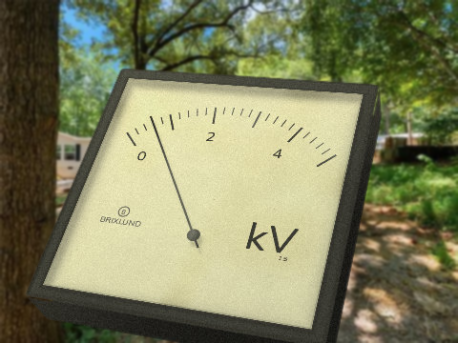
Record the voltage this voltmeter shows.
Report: 0.6 kV
